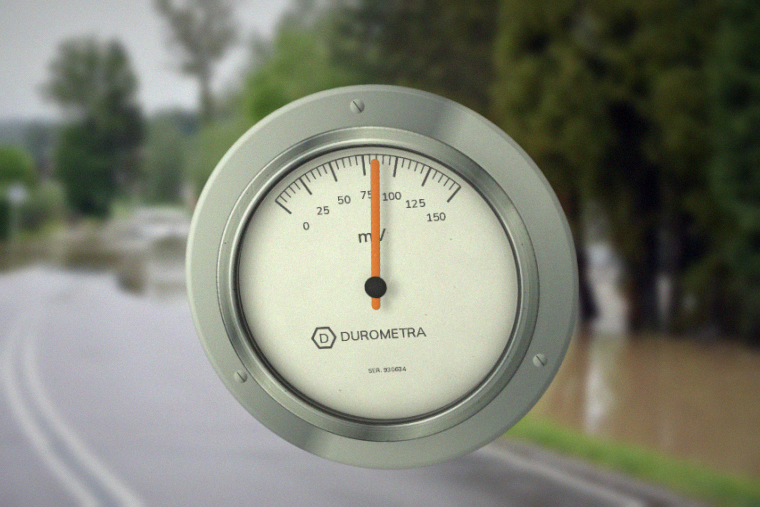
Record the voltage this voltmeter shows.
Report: 85 mV
